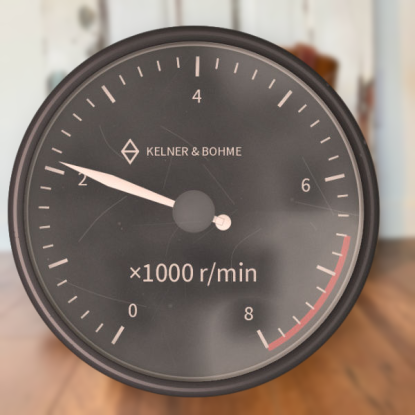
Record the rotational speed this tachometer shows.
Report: 2100 rpm
